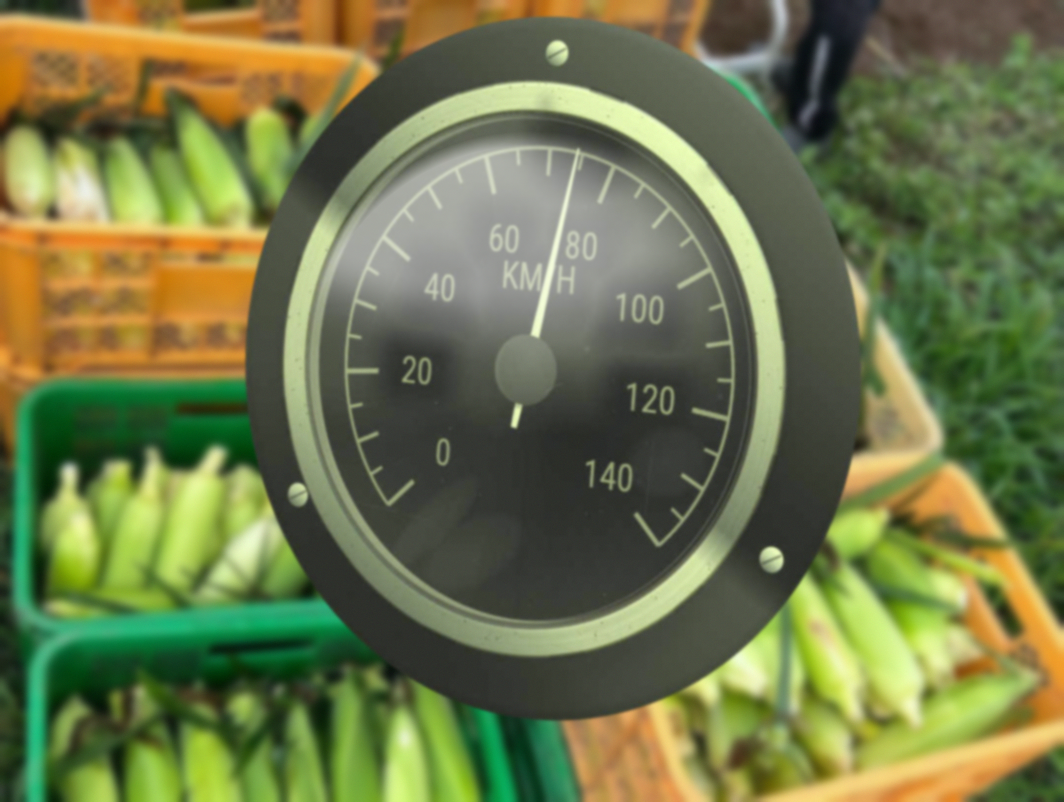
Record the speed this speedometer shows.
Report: 75 km/h
